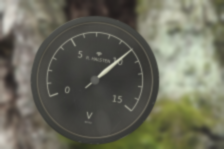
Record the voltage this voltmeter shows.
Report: 10 V
